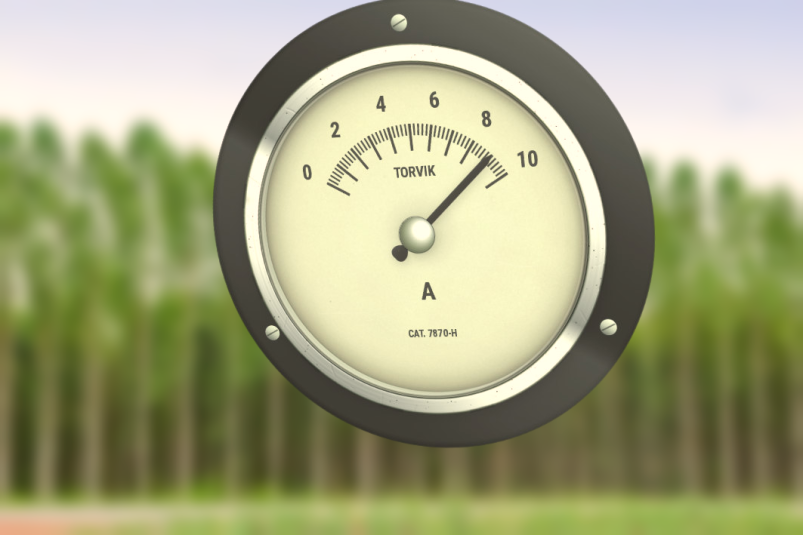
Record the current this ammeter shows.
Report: 9 A
